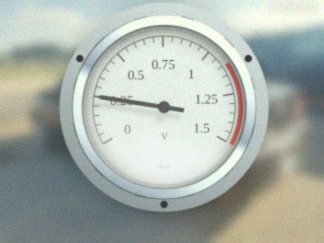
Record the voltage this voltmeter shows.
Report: 0.25 V
